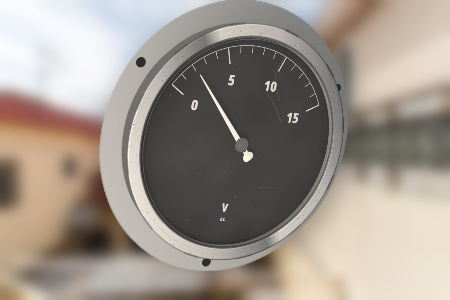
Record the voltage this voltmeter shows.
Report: 2 V
